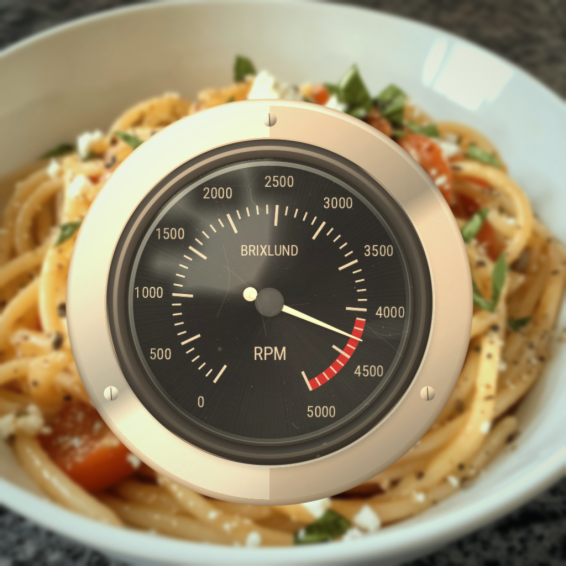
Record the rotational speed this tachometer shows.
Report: 4300 rpm
